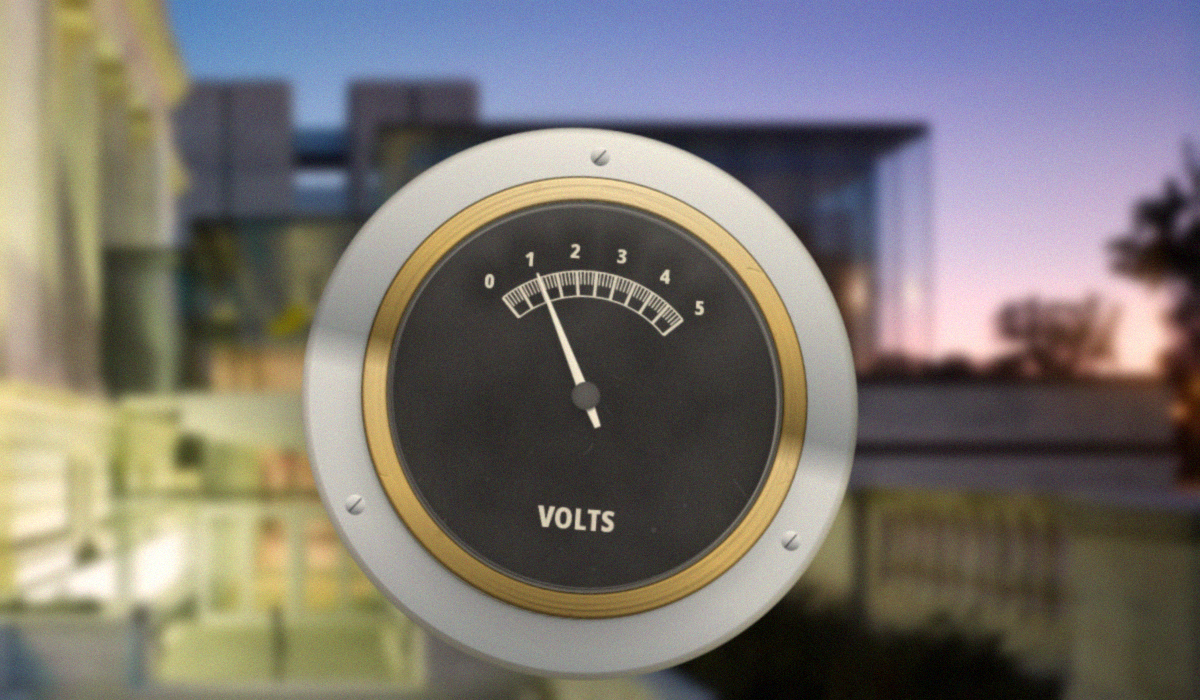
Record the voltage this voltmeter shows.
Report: 1 V
